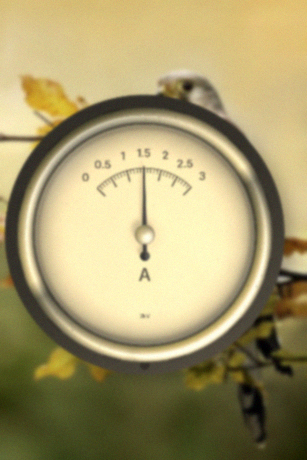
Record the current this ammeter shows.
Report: 1.5 A
